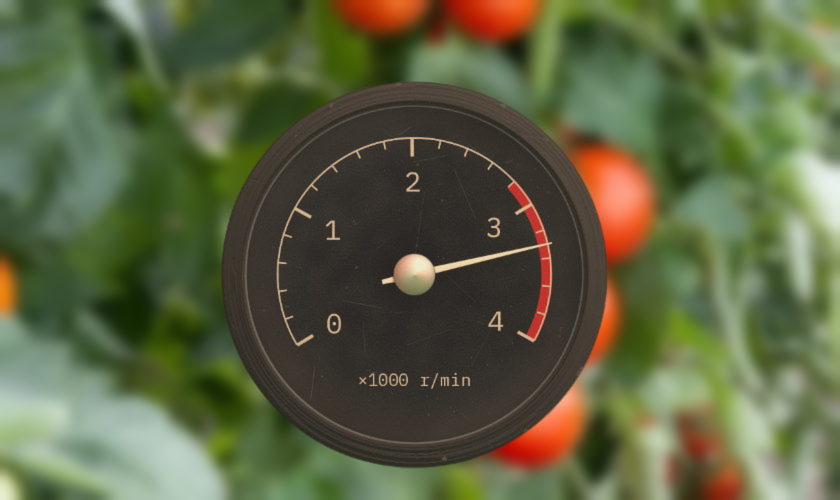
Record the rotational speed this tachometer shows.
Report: 3300 rpm
